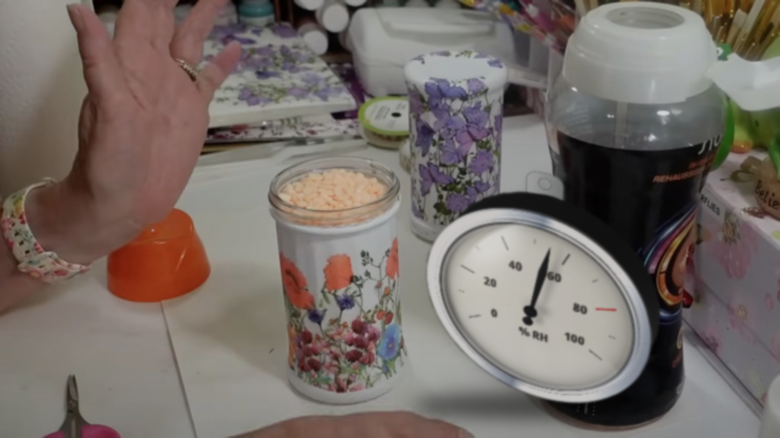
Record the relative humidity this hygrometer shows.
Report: 55 %
